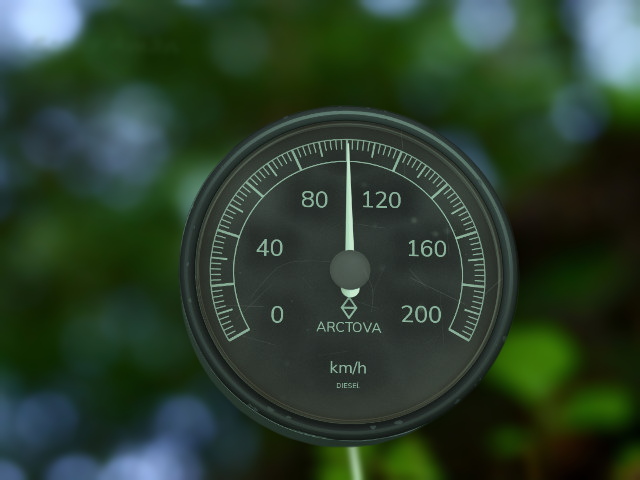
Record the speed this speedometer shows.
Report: 100 km/h
